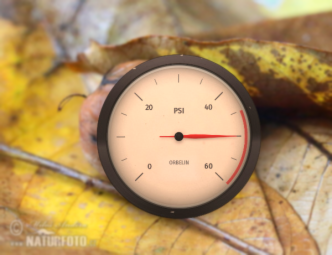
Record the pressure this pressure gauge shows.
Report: 50 psi
